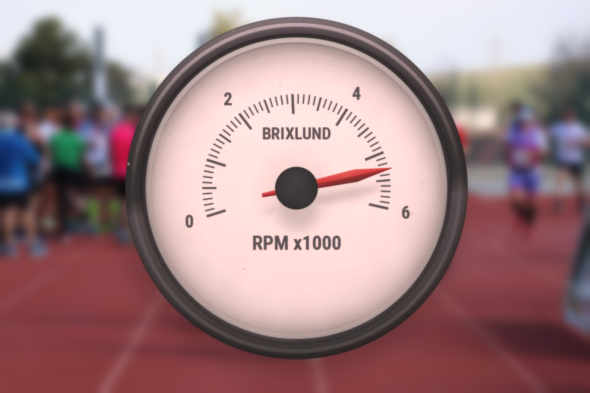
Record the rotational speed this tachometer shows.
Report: 5300 rpm
